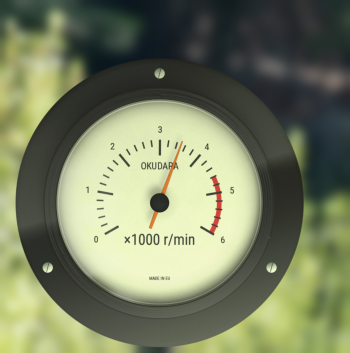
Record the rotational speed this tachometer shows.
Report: 3500 rpm
